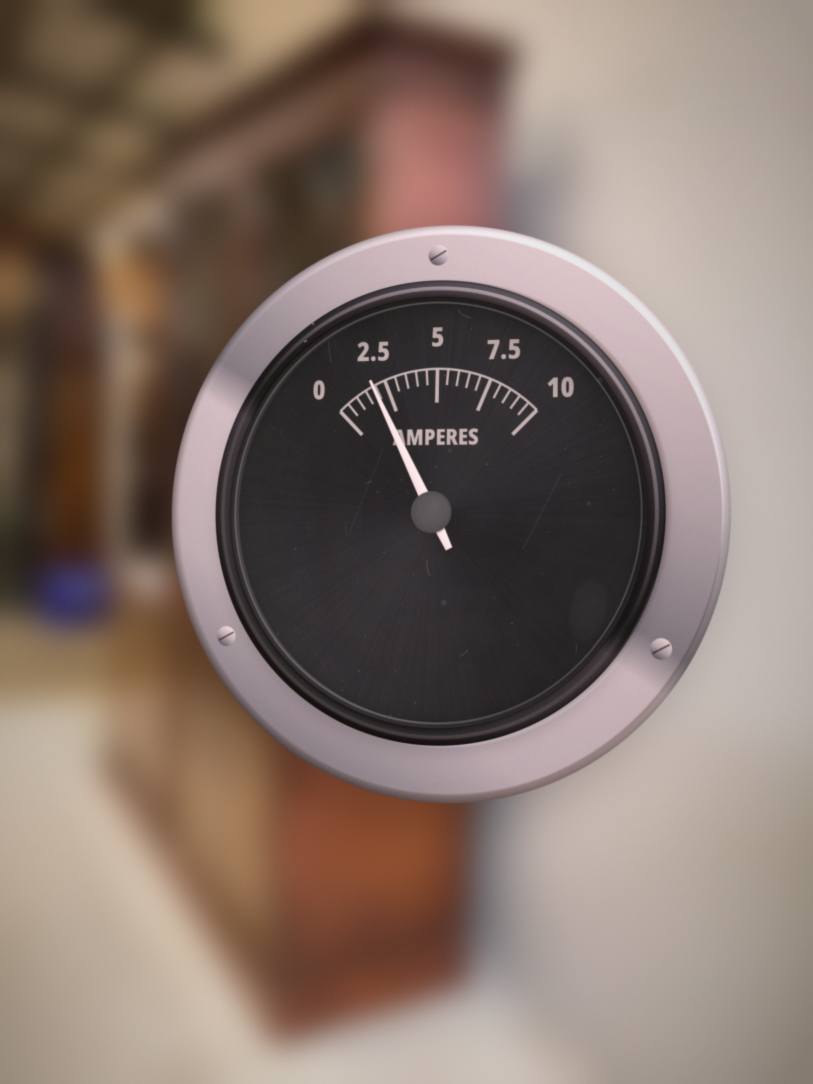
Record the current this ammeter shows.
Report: 2 A
